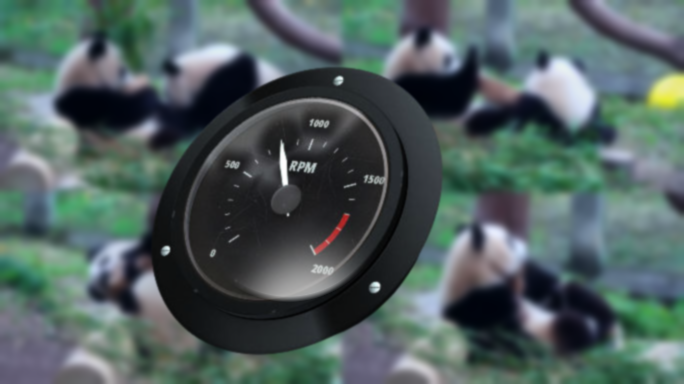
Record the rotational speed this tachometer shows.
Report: 800 rpm
